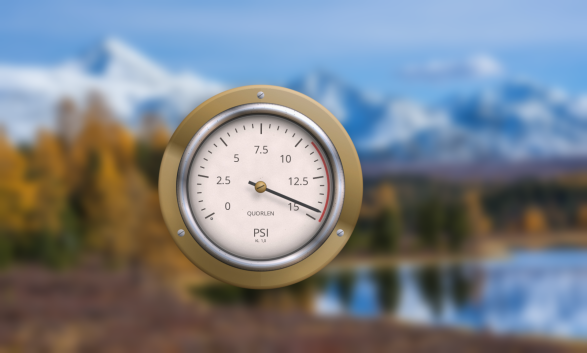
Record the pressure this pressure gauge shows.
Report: 14.5 psi
